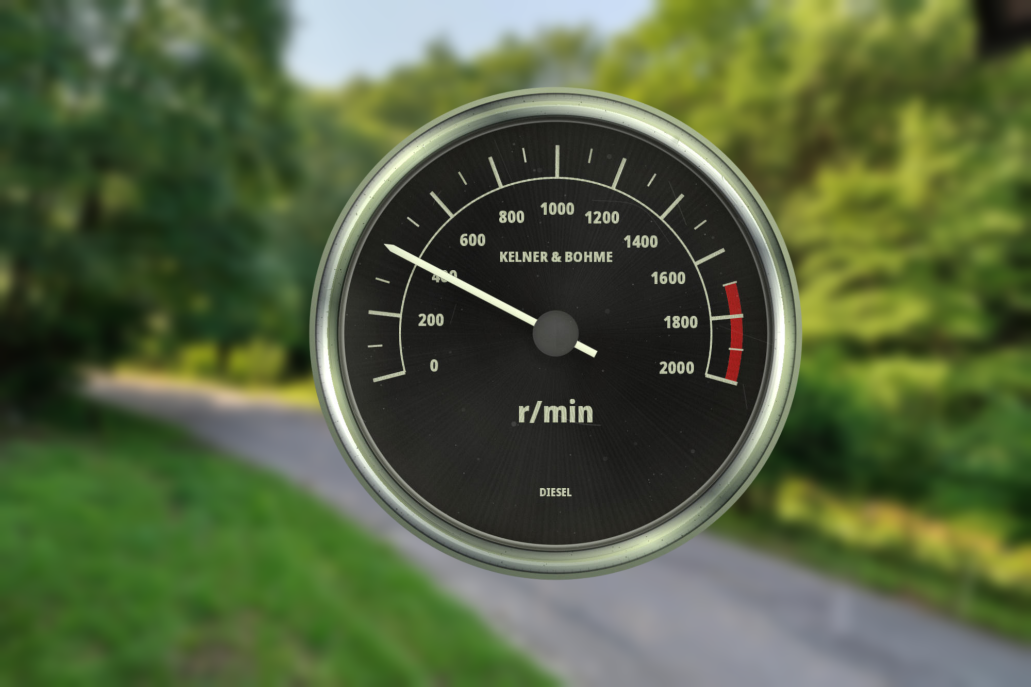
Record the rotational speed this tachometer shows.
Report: 400 rpm
